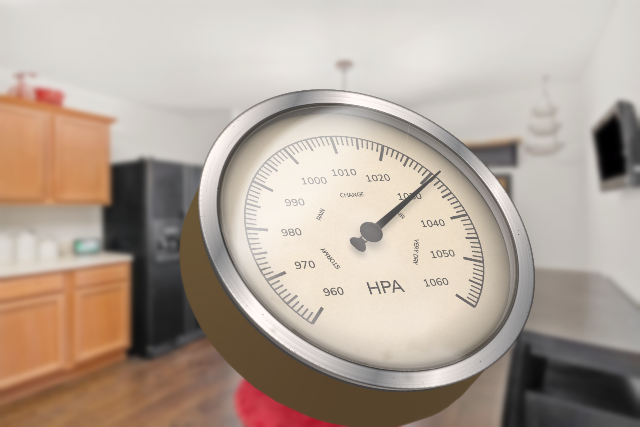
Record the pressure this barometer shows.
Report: 1031 hPa
